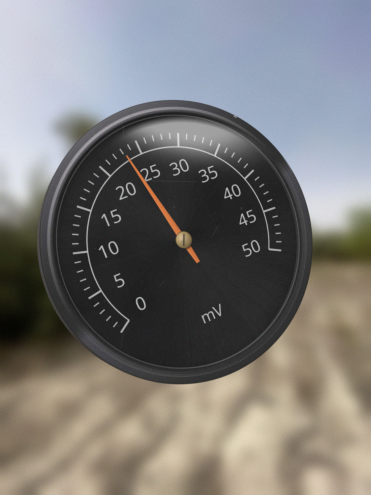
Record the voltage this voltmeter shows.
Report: 23 mV
